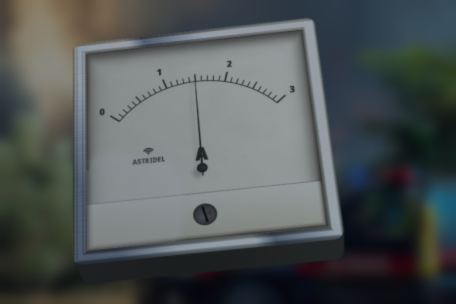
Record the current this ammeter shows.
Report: 1.5 A
